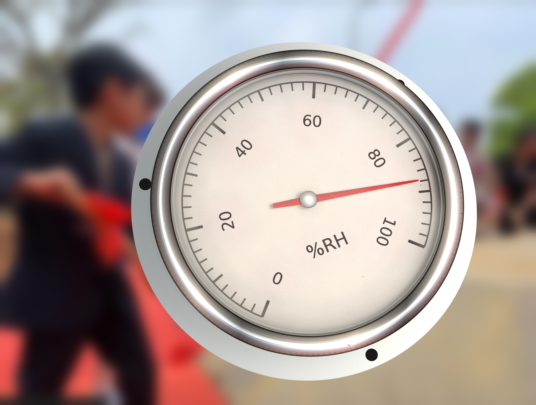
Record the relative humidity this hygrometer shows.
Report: 88 %
